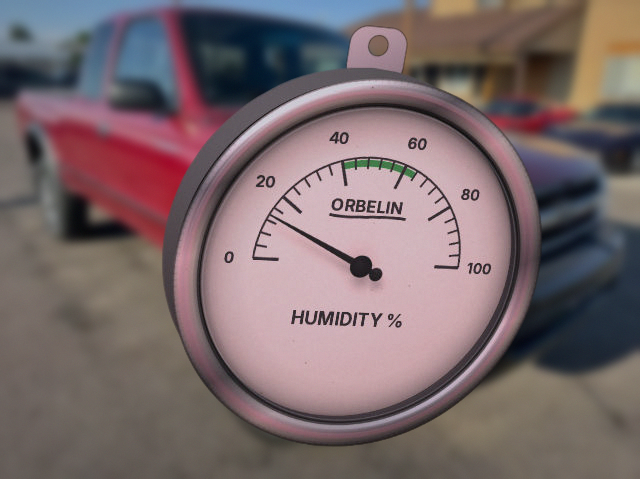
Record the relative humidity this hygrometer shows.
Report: 14 %
